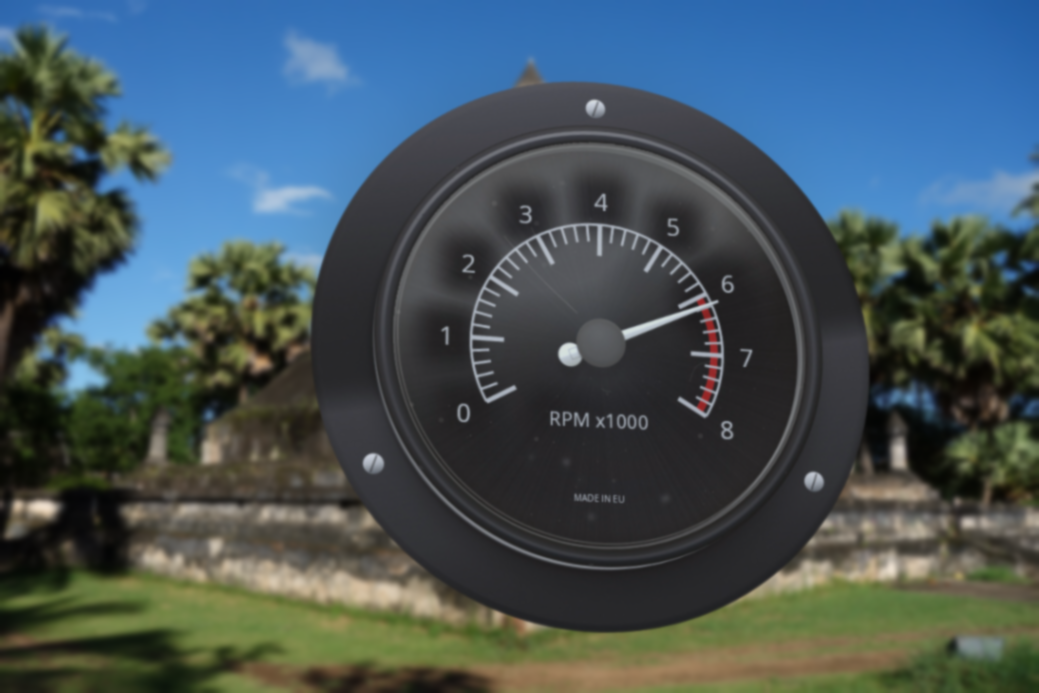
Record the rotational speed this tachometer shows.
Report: 6200 rpm
